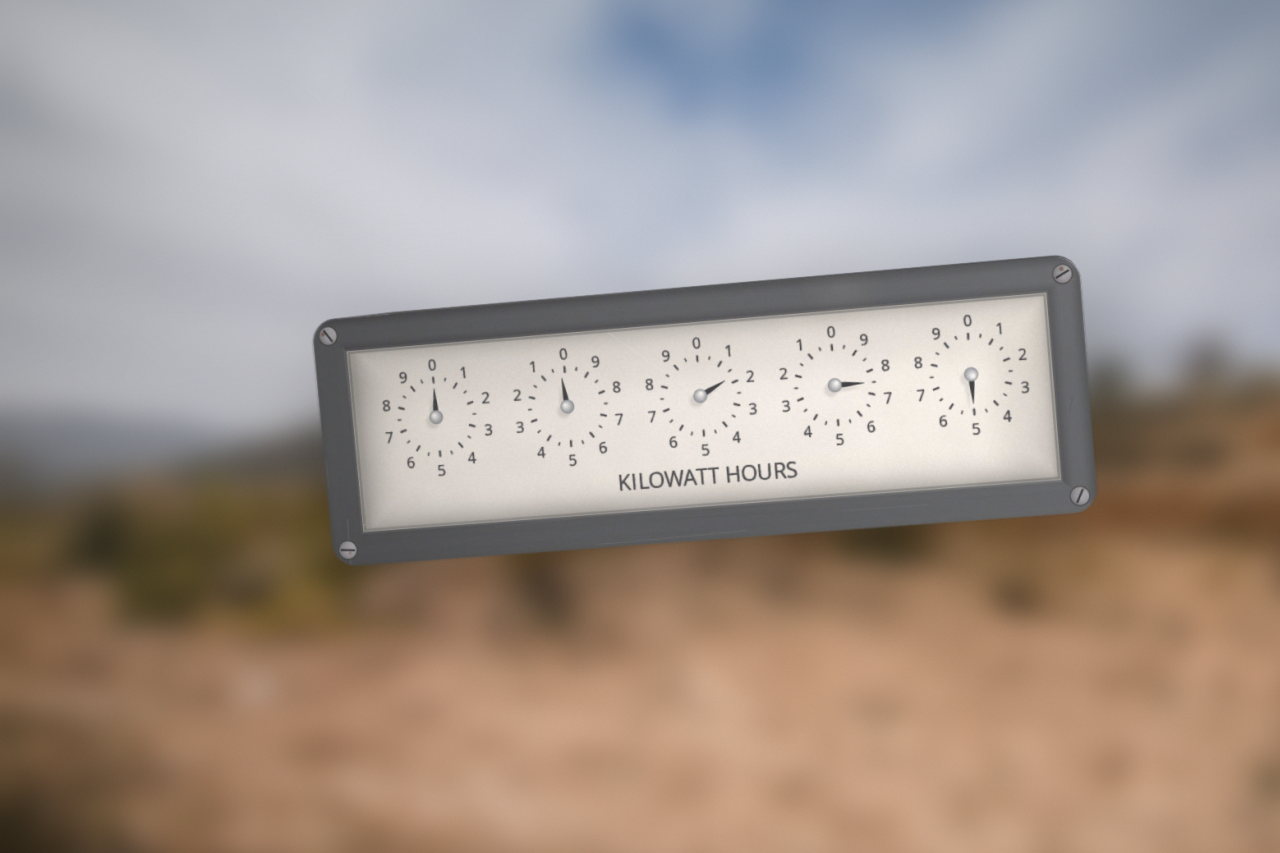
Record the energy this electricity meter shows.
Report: 175 kWh
